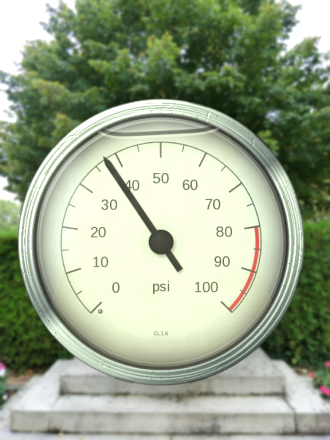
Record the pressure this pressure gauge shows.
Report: 37.5 psi
